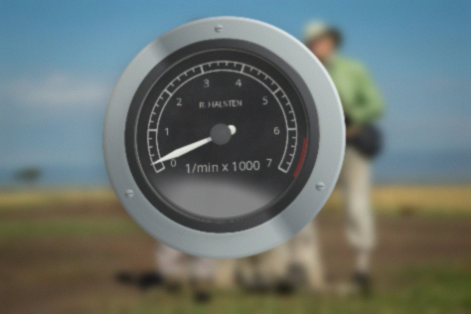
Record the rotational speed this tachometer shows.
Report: 200 rpm
